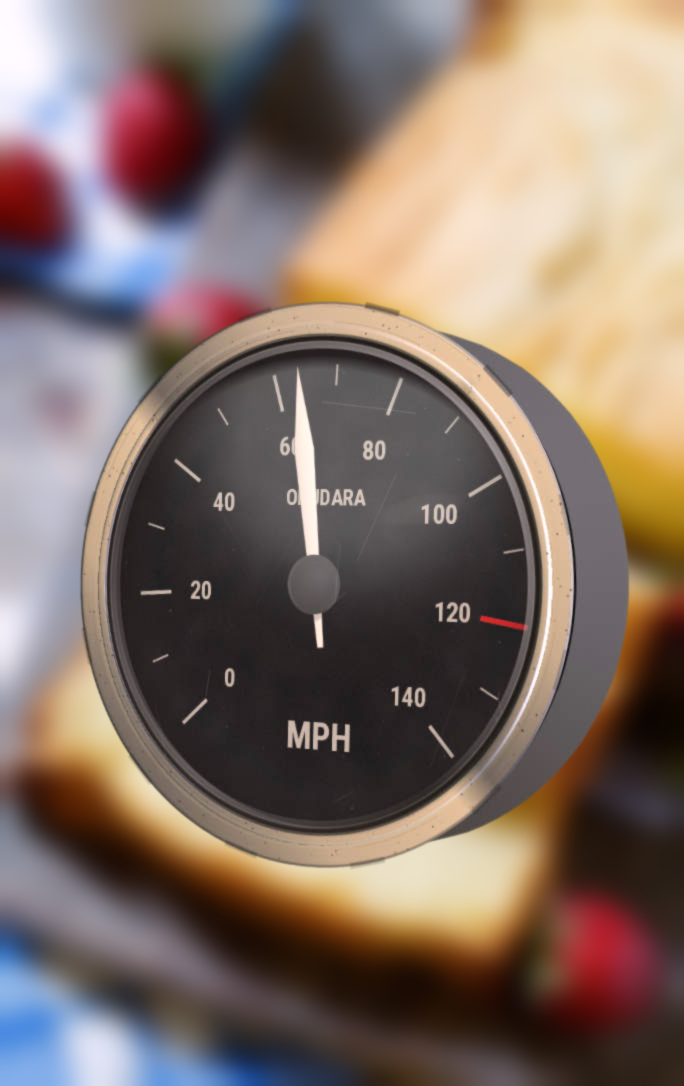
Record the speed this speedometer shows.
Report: 65 mph
